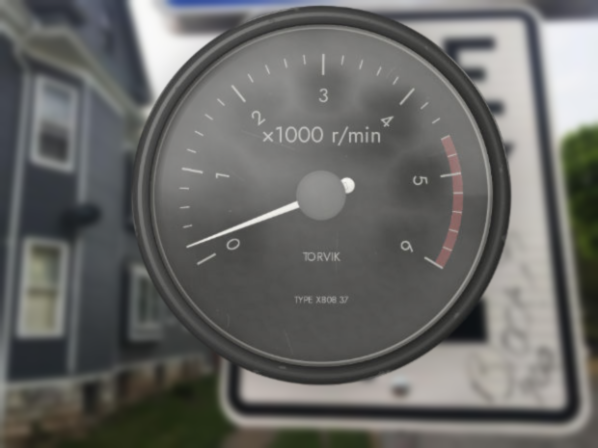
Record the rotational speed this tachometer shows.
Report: 200 rpm
